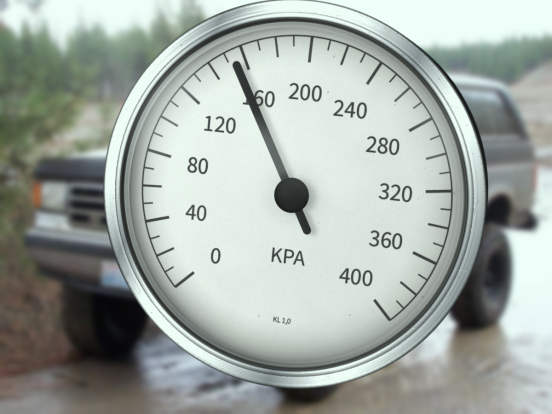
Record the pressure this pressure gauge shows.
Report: 155 kPa
